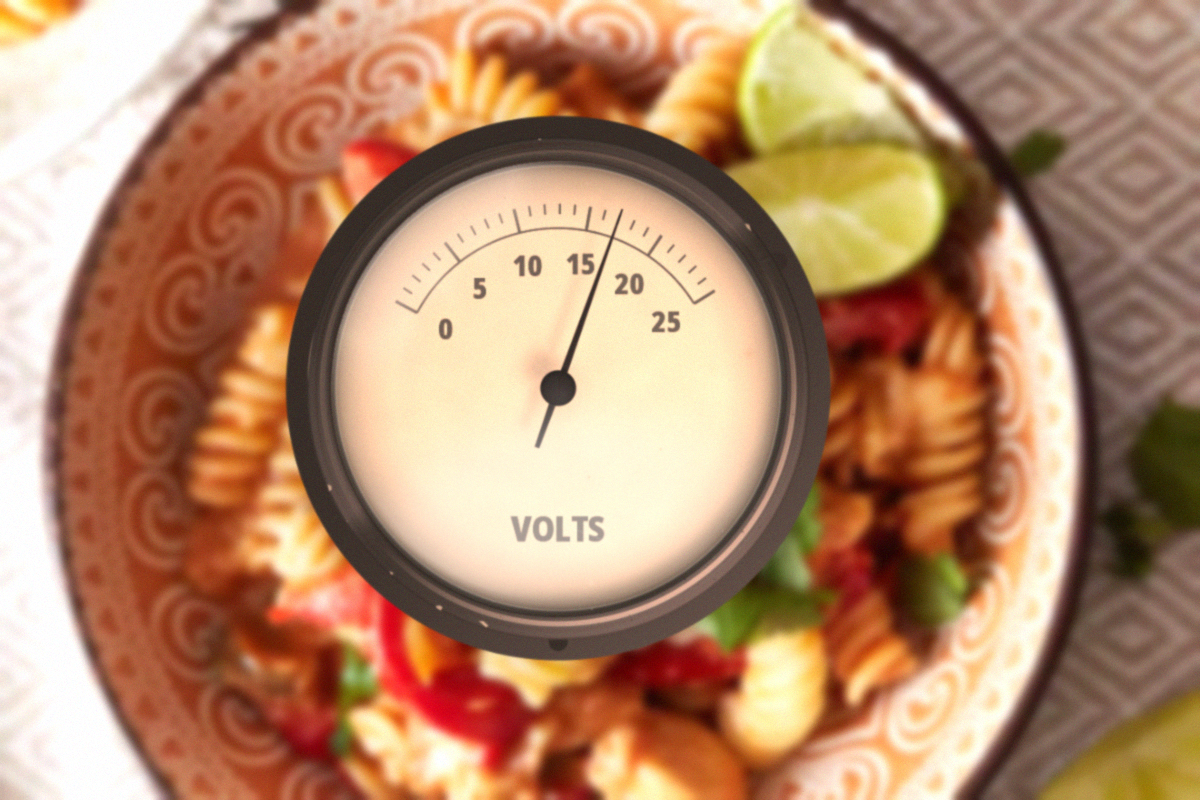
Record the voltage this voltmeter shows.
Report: 17 V
